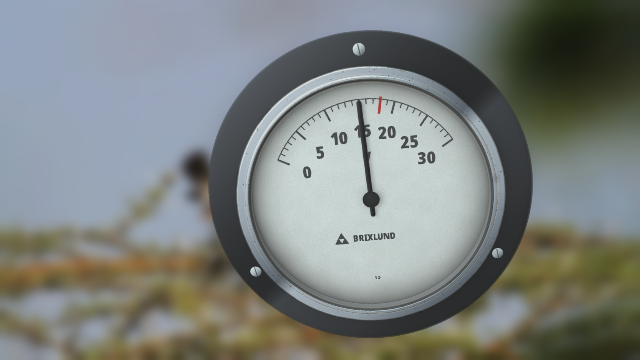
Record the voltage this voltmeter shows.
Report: 15 V
